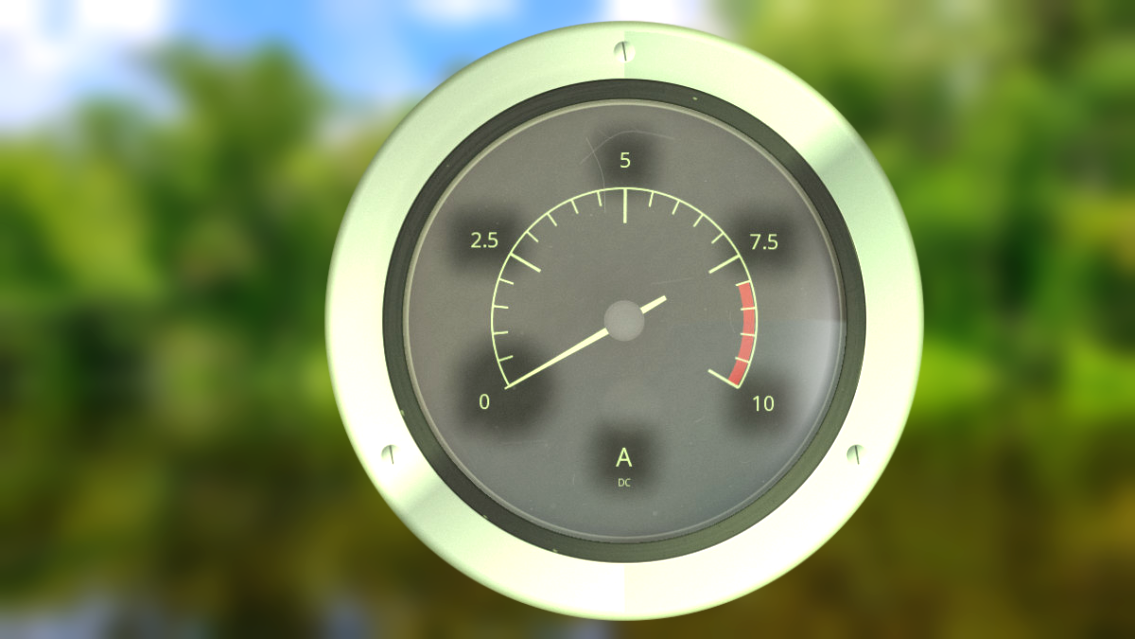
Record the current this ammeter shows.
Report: 0 A
